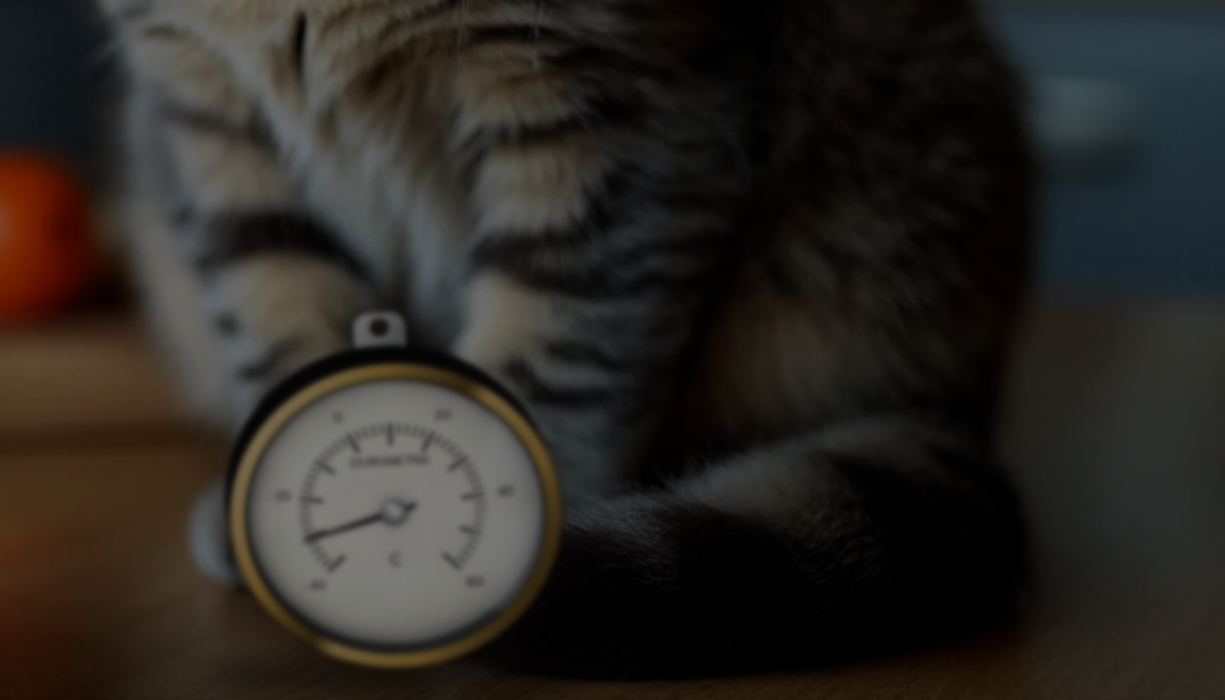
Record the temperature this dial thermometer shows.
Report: -30 °C
